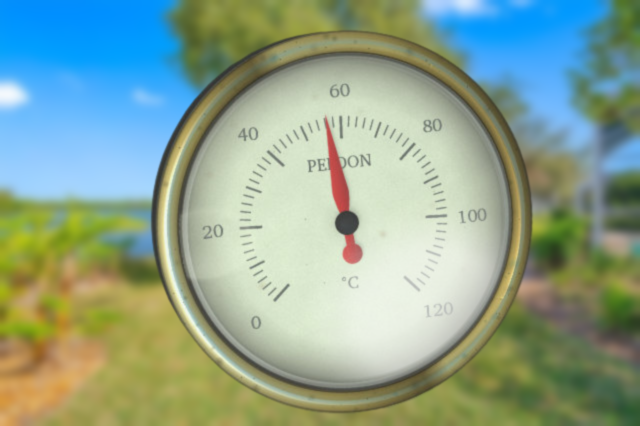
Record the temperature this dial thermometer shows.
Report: 56 °C
